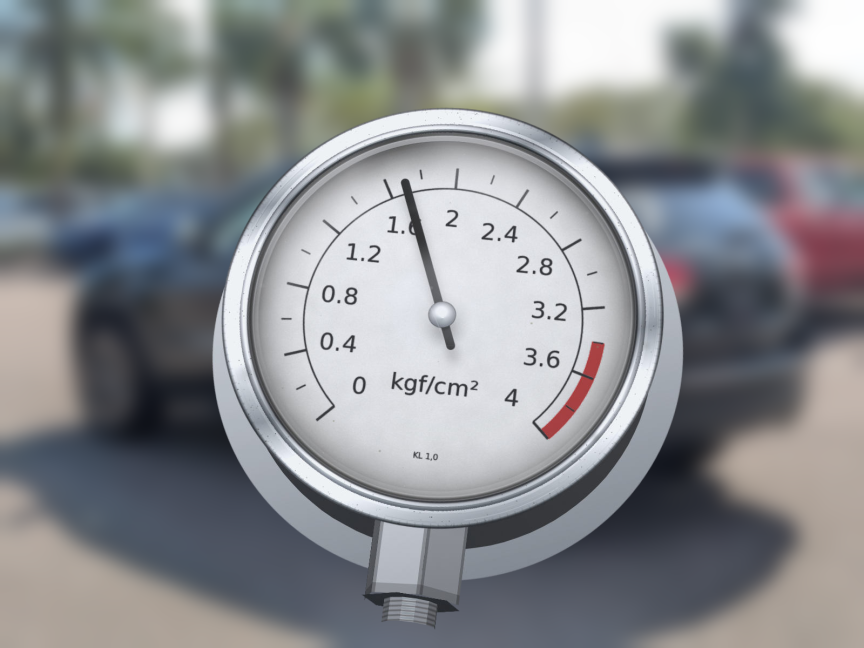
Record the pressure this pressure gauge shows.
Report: 1.7 kg/cm²
